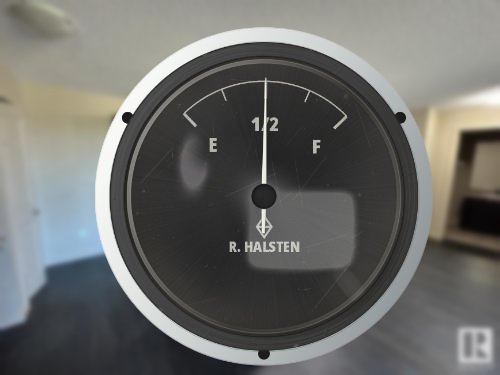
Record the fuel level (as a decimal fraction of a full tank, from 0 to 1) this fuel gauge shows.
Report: 0.5
